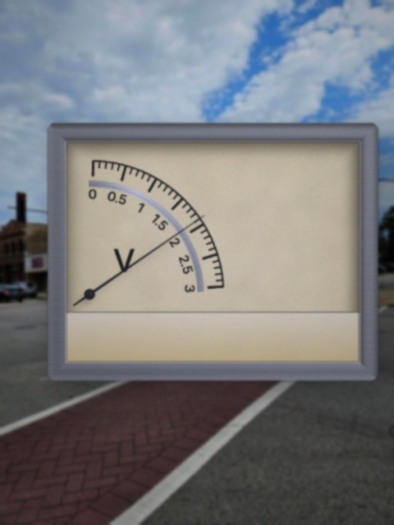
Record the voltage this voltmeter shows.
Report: 1.9 V
